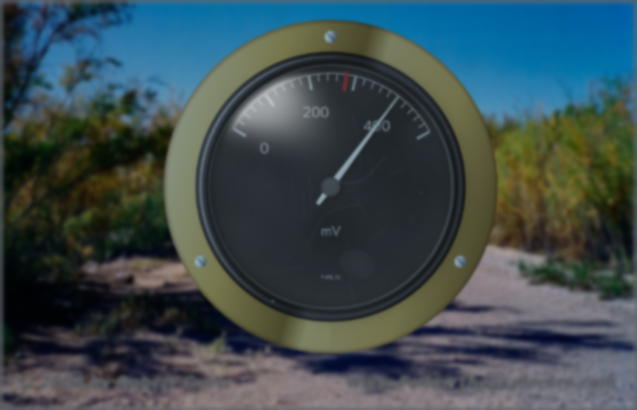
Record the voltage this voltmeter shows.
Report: 400 mV
